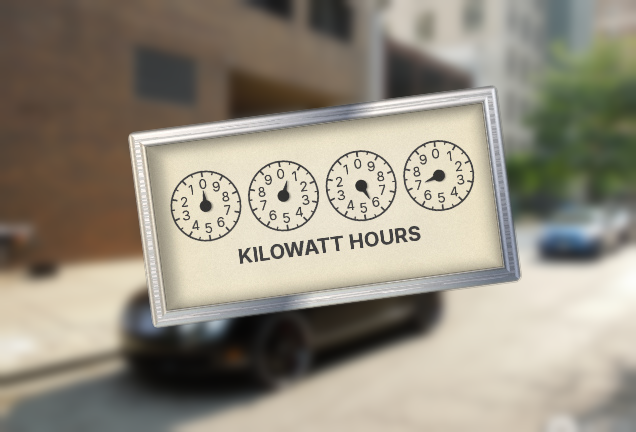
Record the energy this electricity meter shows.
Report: 57 kWh
